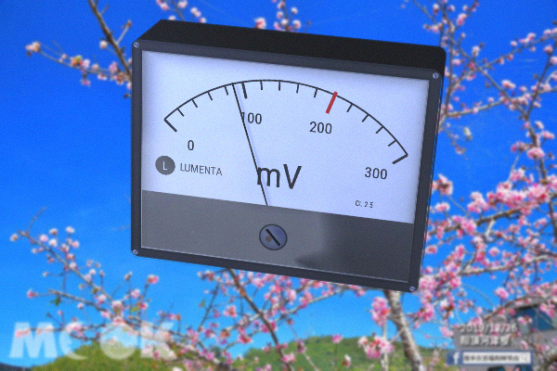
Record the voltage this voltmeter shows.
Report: 90 mV
